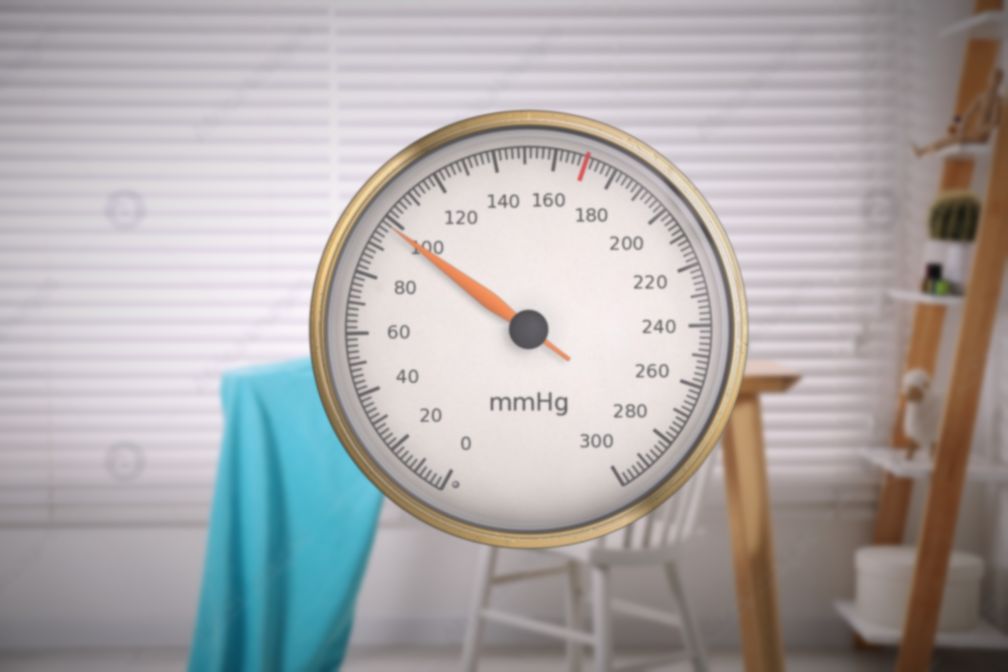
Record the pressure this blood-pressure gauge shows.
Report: 98 mmHg
